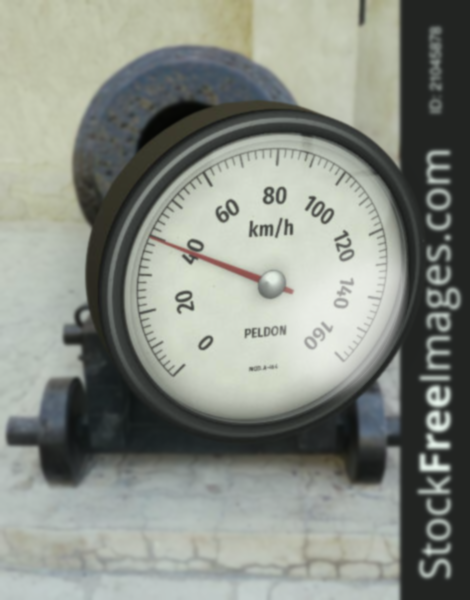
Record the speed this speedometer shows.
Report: 40 km/h
